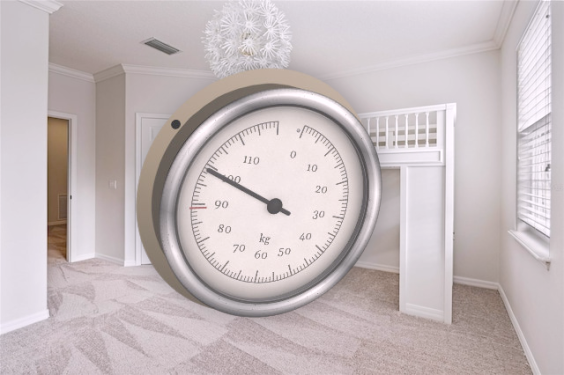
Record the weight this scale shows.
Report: 99 kg
